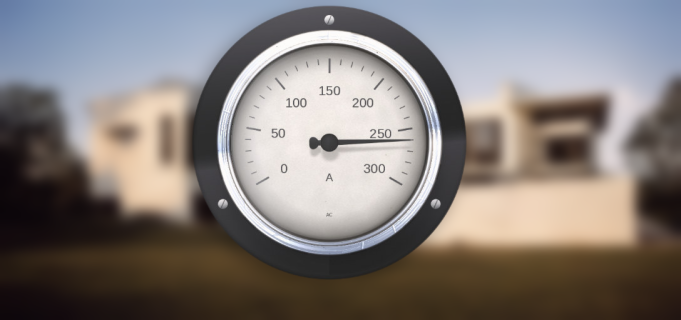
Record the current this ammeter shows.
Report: 260 A
